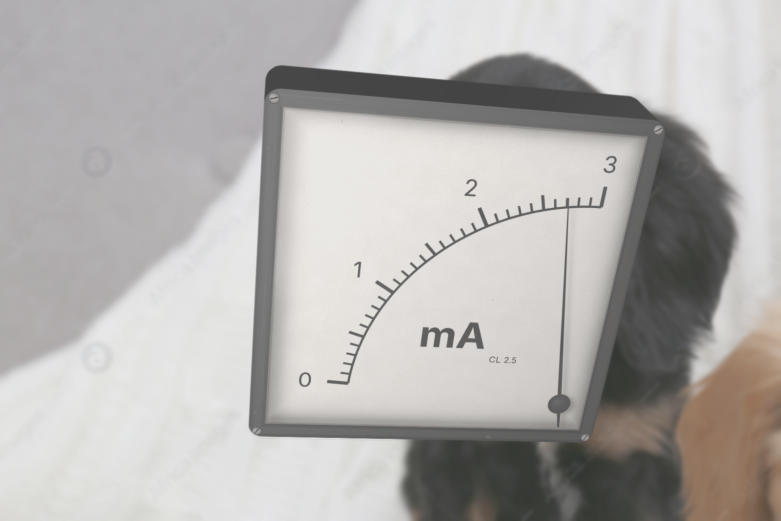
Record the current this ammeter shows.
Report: 2.7 mA
